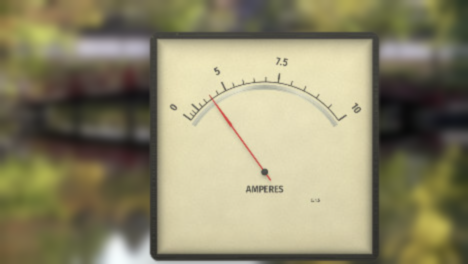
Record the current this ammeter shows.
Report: 4 A
